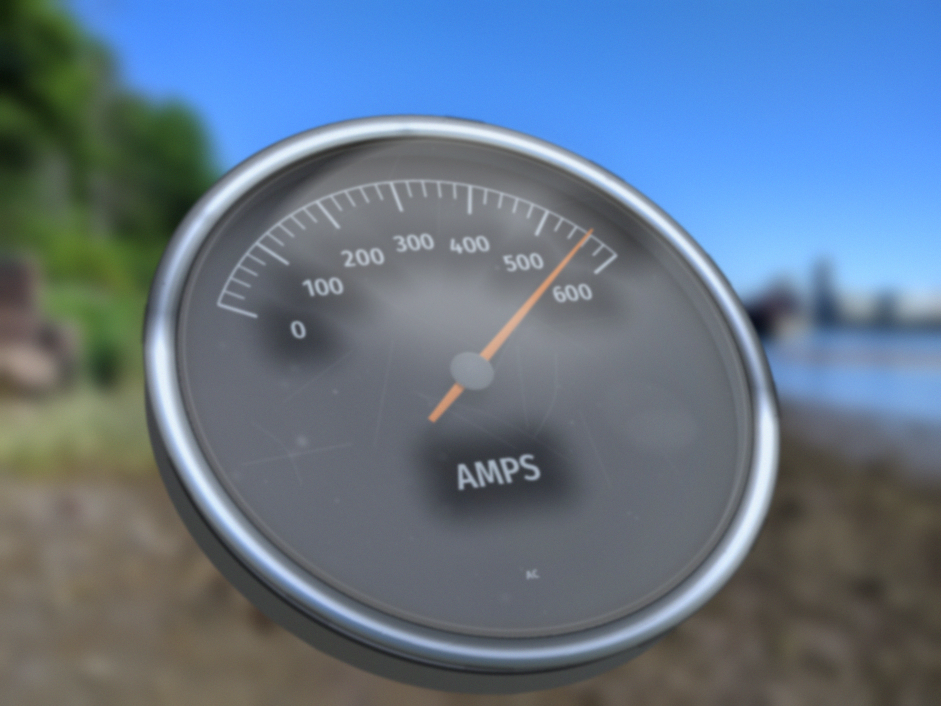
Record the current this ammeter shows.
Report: 560 A
